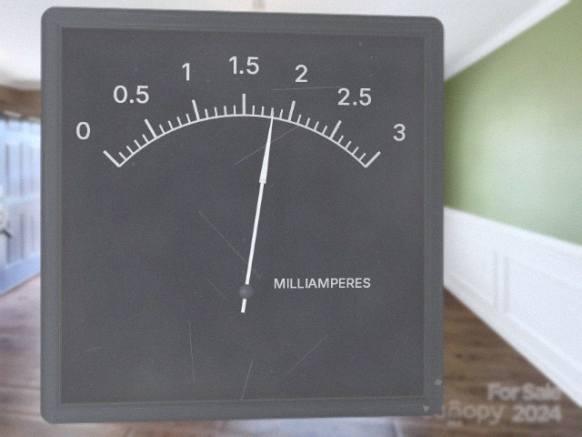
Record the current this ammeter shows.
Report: 1.8 mA
